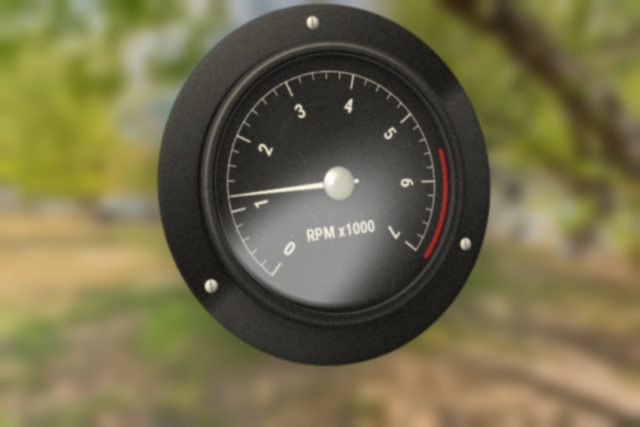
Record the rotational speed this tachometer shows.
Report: 1200 rpm
